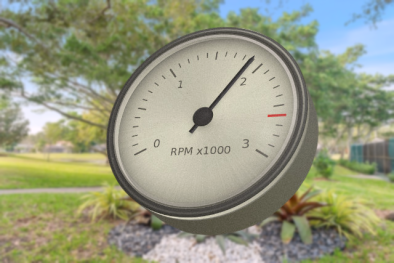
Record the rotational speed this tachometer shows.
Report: 1900 rpm
